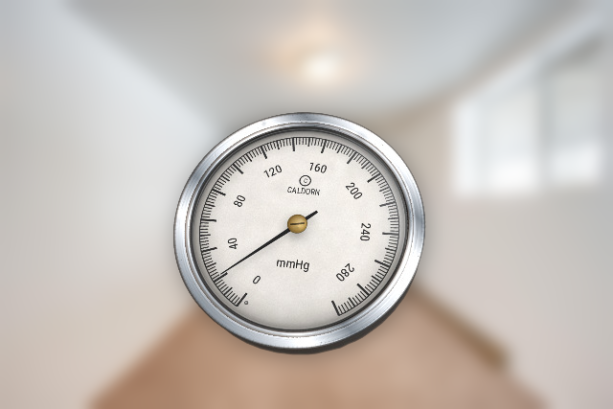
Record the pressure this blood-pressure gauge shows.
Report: 20 mmHg
